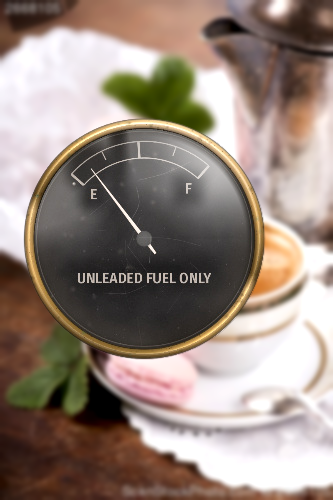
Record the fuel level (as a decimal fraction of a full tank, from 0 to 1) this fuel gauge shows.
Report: 0.125
